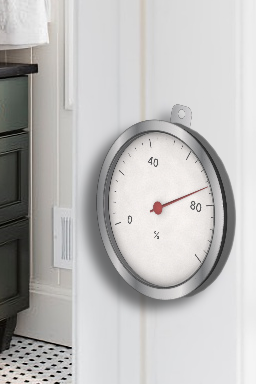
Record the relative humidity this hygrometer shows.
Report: 74 %
